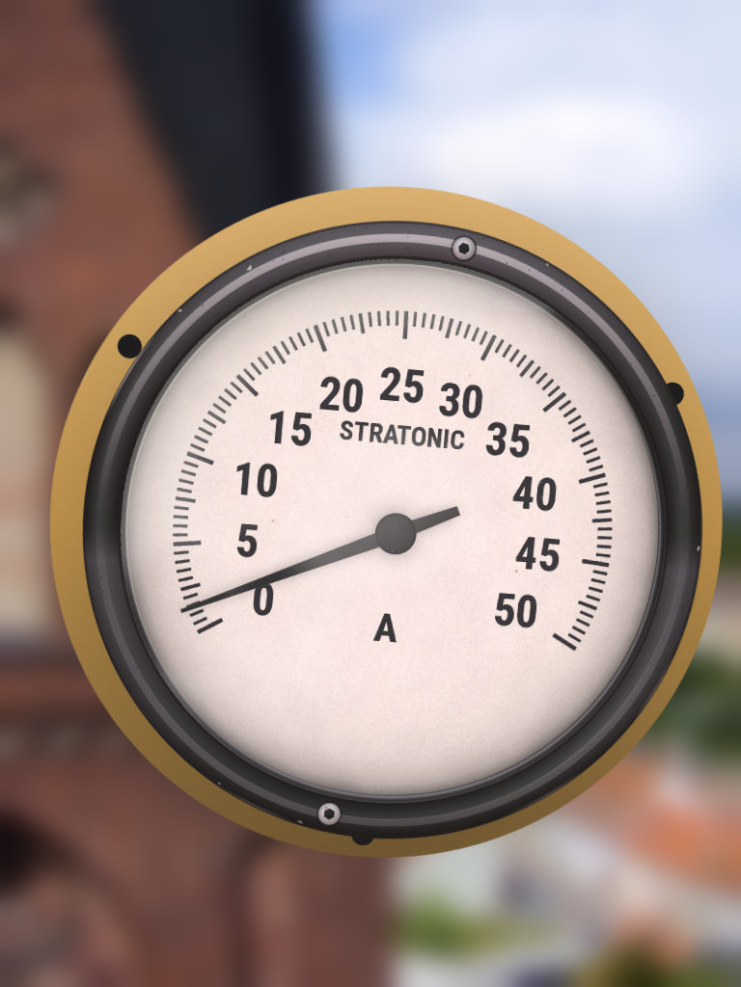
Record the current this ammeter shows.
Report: 1.5 A
